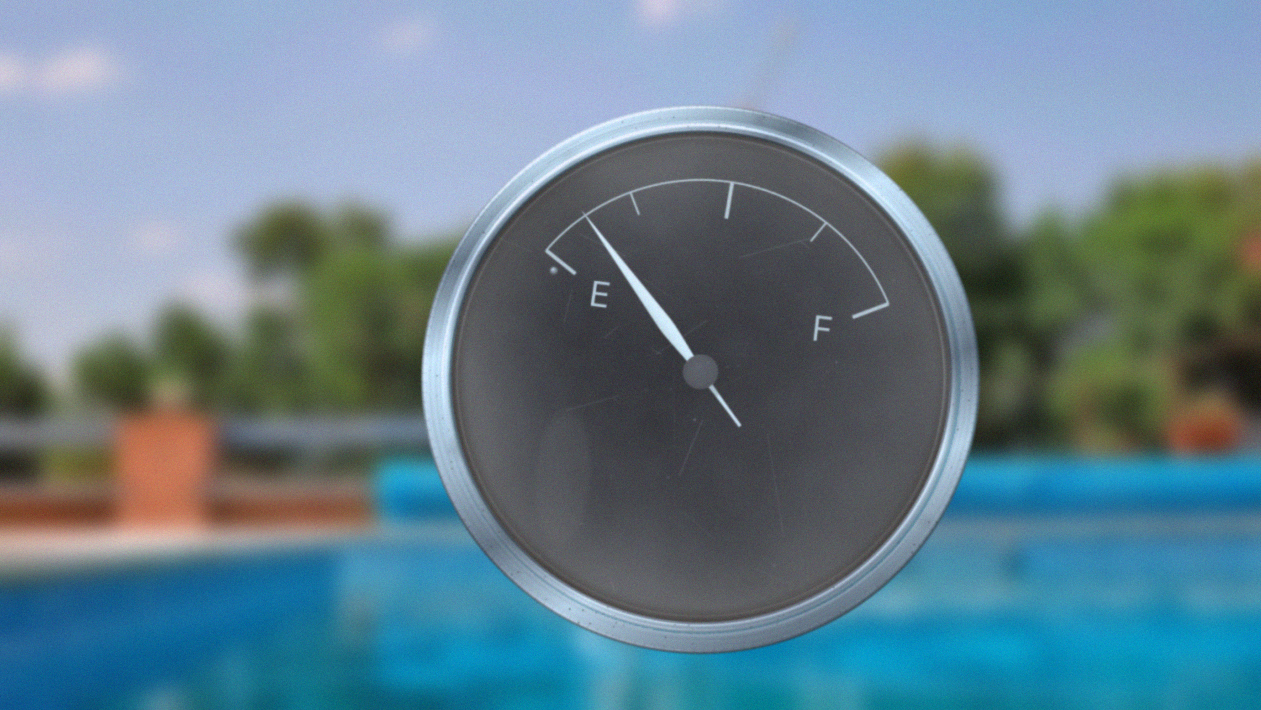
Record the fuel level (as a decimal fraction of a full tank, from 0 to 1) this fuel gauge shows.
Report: 0.125
